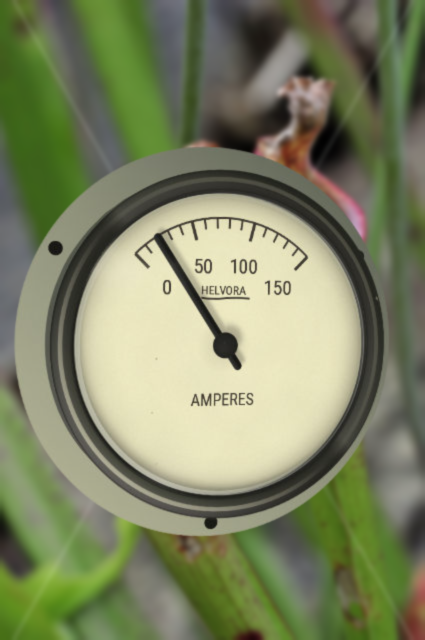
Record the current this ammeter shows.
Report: 20 A
